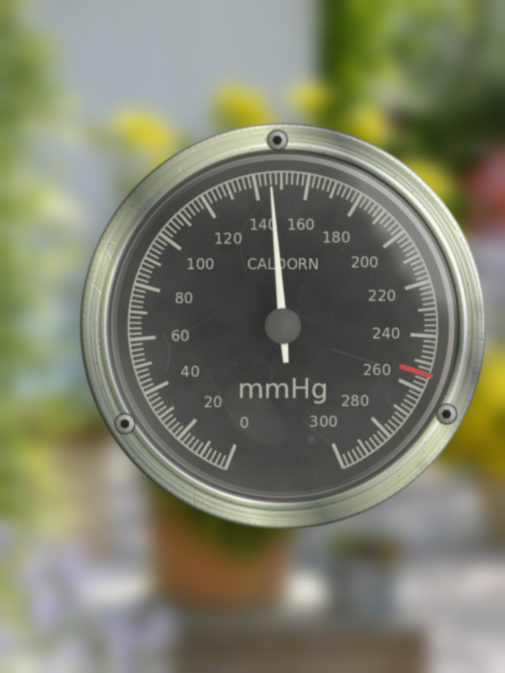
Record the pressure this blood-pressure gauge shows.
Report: 146 mmHg
